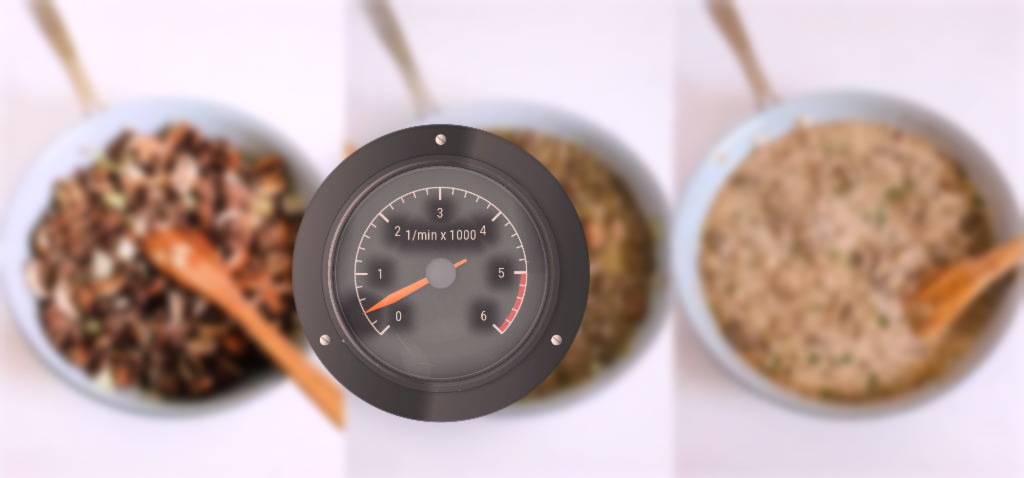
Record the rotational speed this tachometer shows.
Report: 400 rpm
